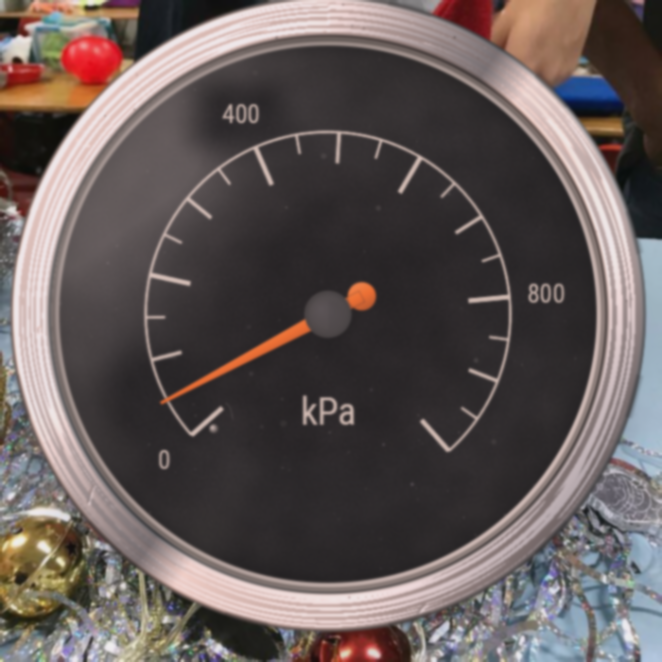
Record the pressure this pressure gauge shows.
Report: 50 kPa
